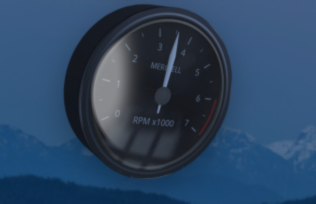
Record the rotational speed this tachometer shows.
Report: 3500 rpm
